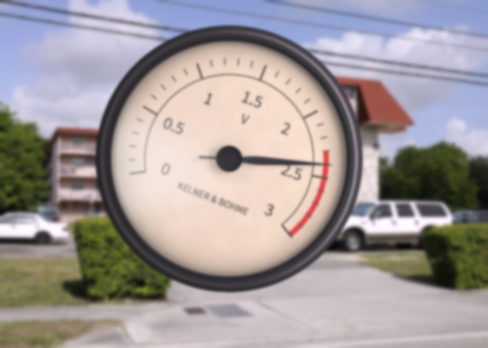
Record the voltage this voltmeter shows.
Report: 2.4 V
